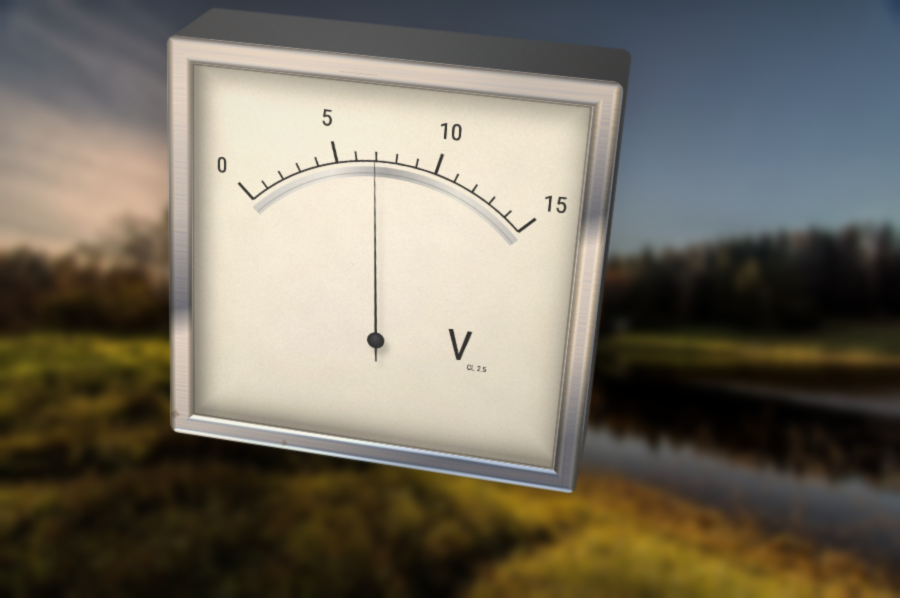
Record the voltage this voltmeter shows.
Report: 7 V
